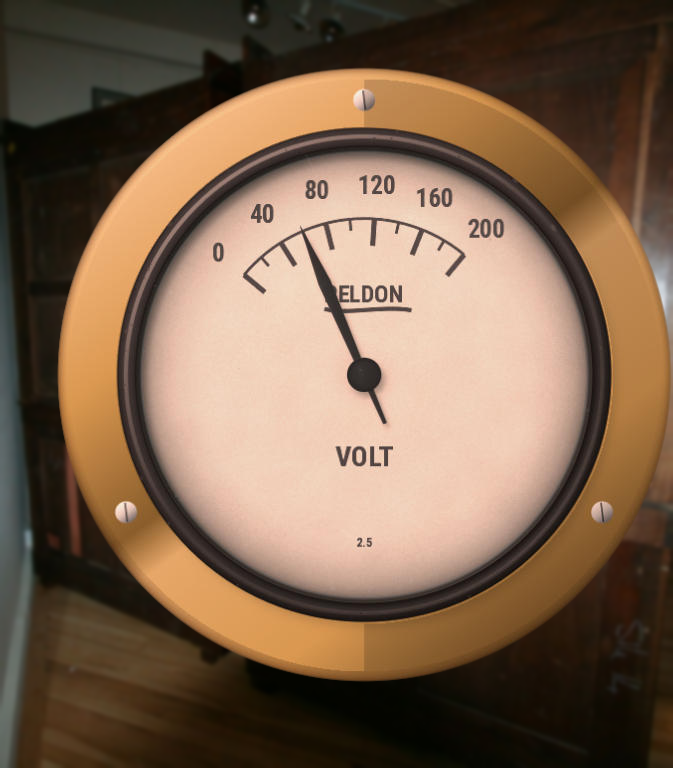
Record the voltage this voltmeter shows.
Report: 60 V
